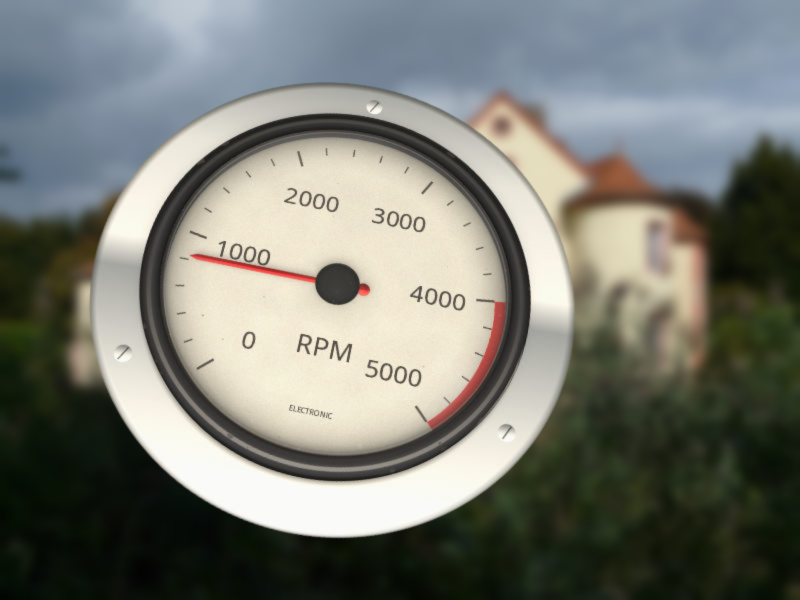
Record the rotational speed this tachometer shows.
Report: 800 rpm
